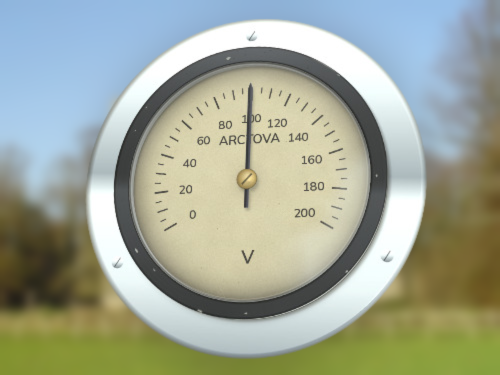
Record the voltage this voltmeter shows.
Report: 100 V
